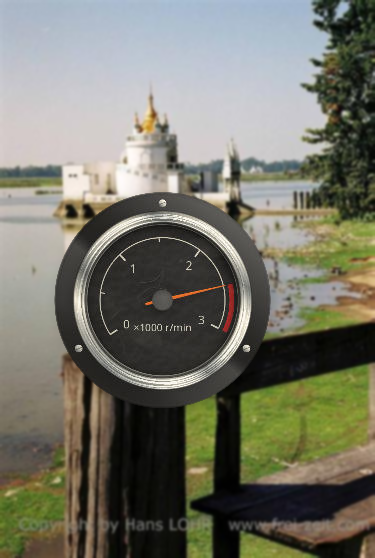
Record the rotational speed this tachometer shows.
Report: 2500 rpm
